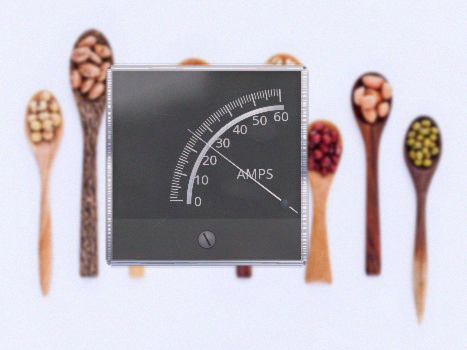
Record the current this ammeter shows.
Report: 25 A
